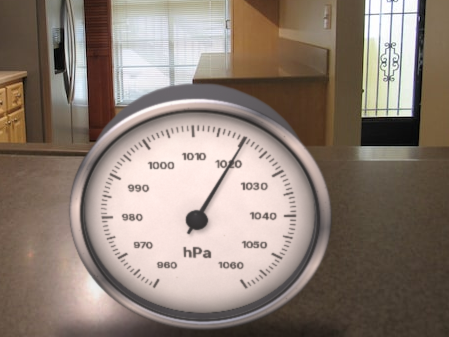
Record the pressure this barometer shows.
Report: 1020 hPa
